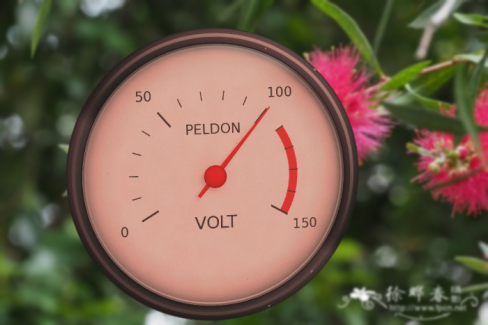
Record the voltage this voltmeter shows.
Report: 100 V
